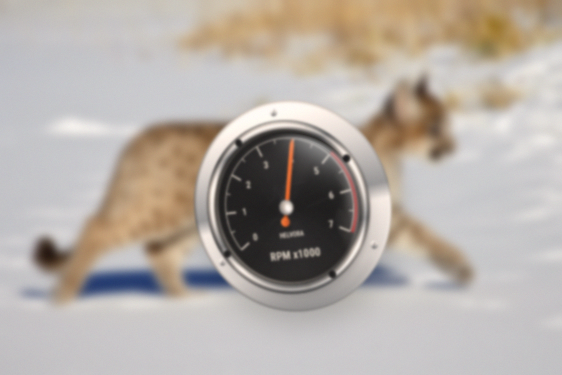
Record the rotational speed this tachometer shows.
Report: 4000 rpm
